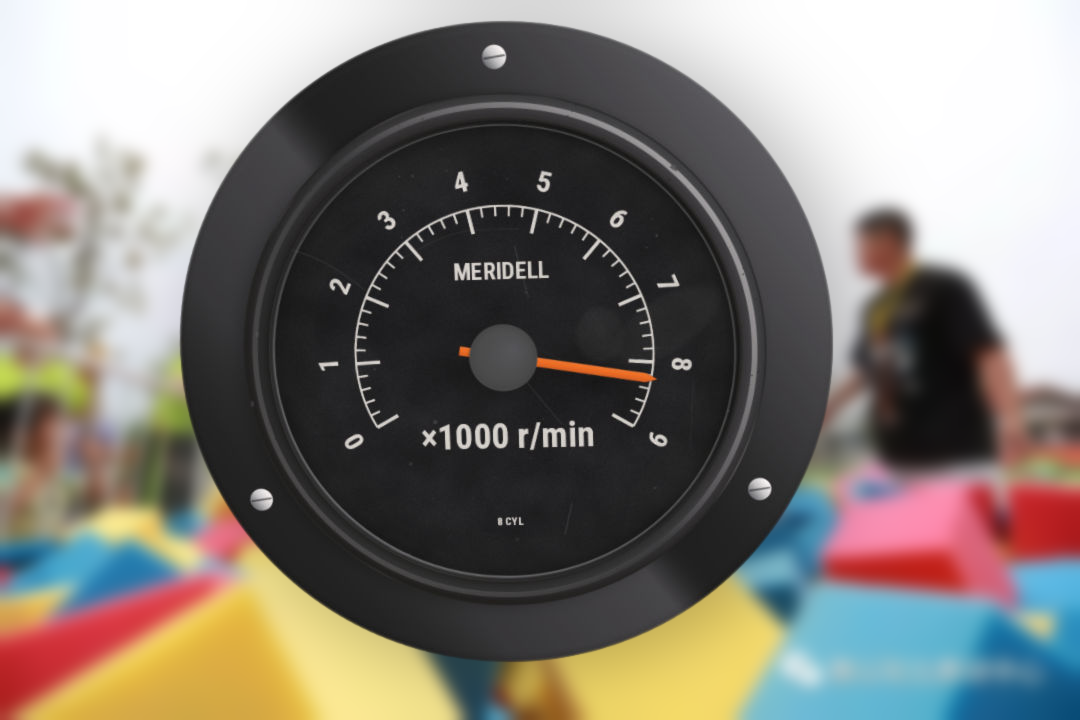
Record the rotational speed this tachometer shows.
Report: 8200 rpm
